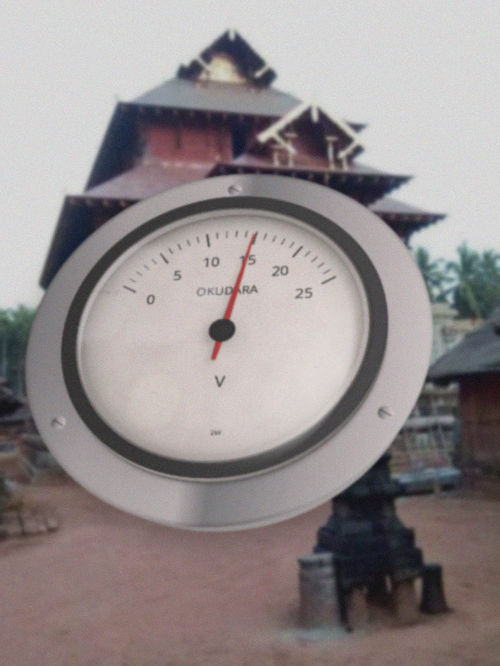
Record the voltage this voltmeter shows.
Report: 15 V
